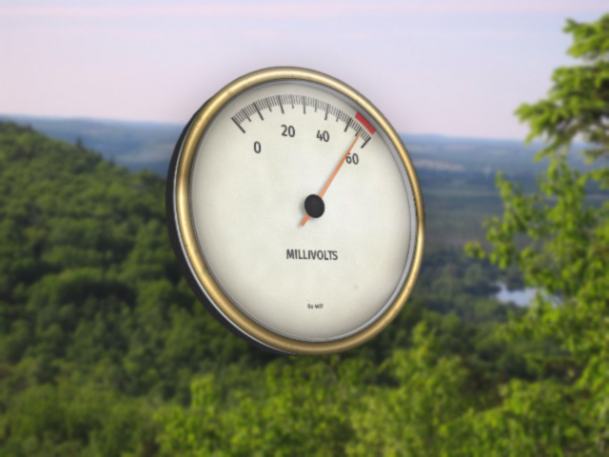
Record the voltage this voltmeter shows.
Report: 55 mV
